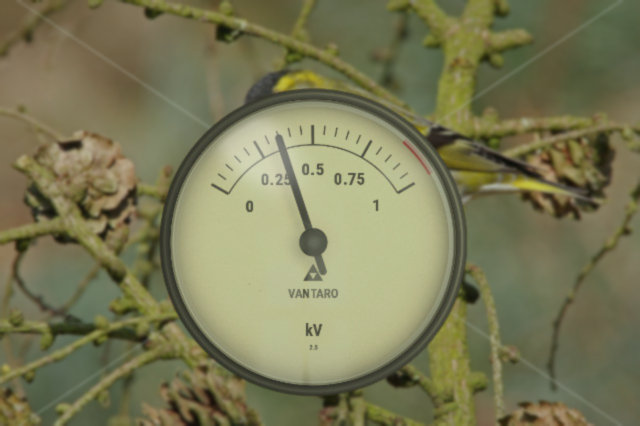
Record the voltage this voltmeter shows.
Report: 0.35 kV
